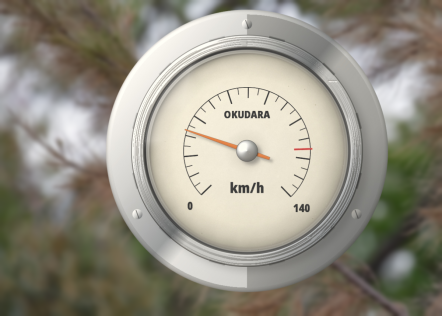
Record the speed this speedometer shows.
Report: 32.5 km/h
